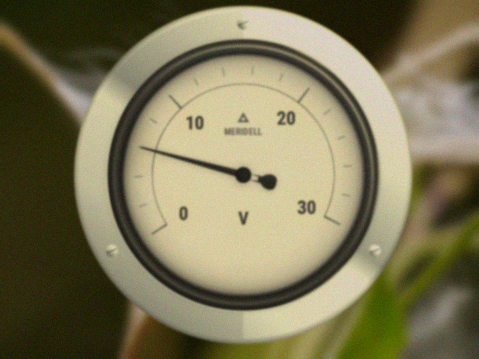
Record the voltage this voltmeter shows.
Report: 6 V
